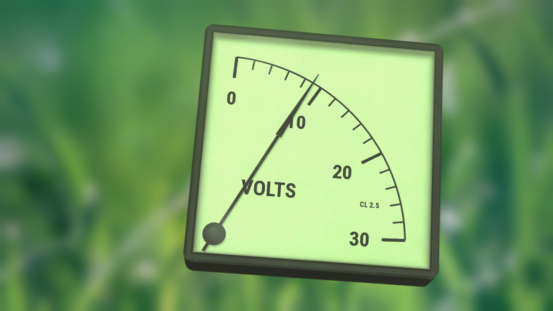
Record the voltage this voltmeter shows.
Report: 9 V
